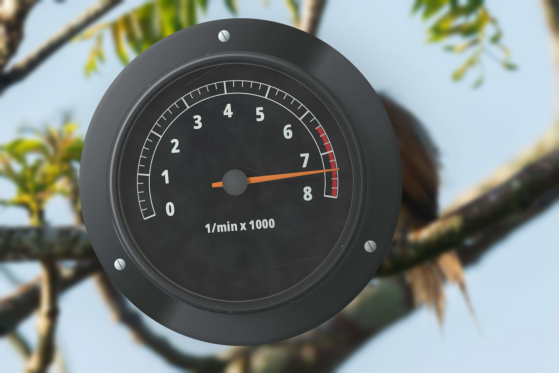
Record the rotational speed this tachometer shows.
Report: 7400 rpm
